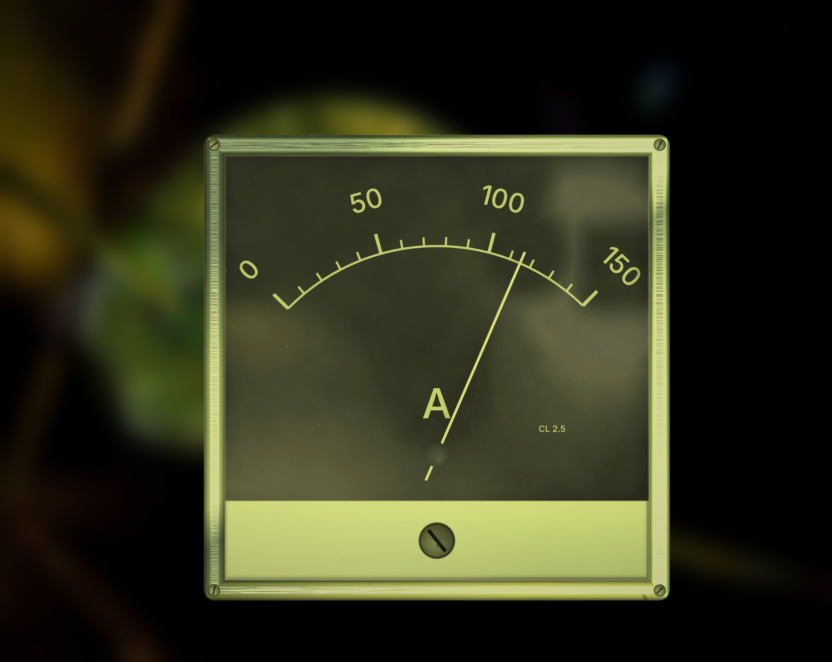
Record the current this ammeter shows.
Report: 115 A
